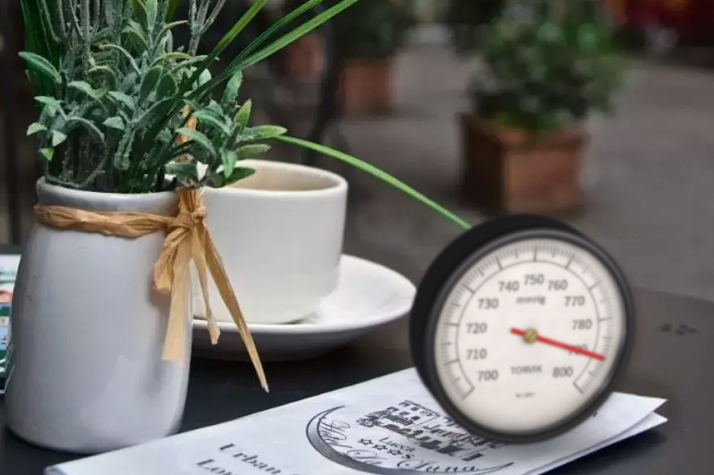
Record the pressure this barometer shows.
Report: 790 mmHg
